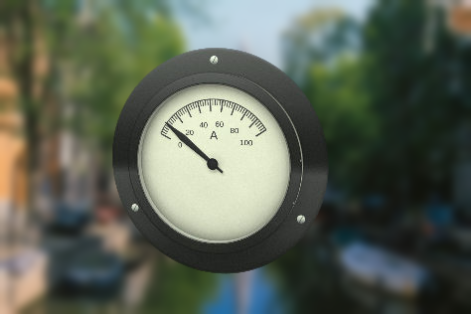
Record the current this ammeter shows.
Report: 10 A
